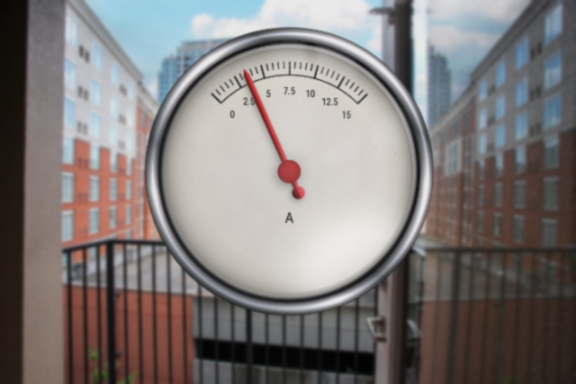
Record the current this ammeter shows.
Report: 3.5 A
